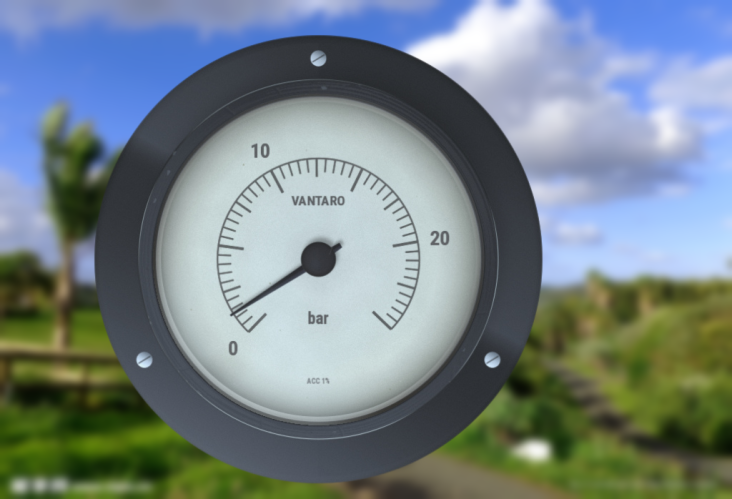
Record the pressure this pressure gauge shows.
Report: 1.25 bar
